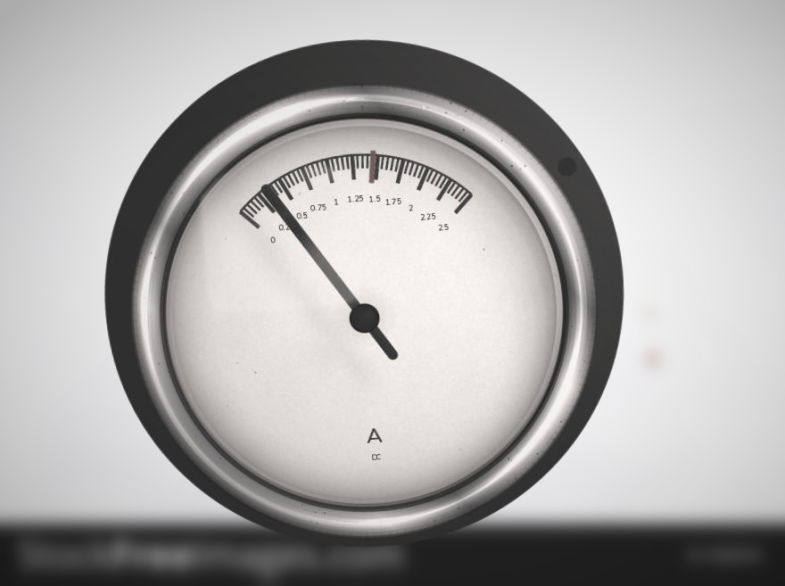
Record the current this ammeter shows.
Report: 0.35 A
